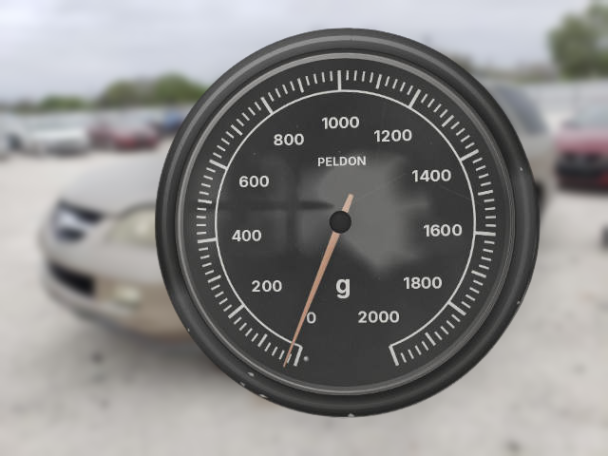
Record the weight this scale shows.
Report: 20 g
